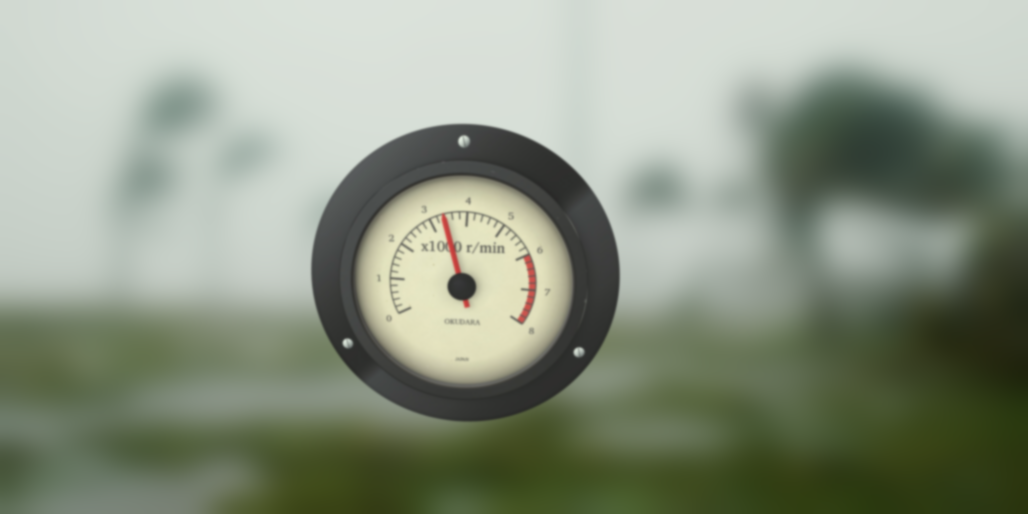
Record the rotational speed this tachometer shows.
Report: 3400 rpm
